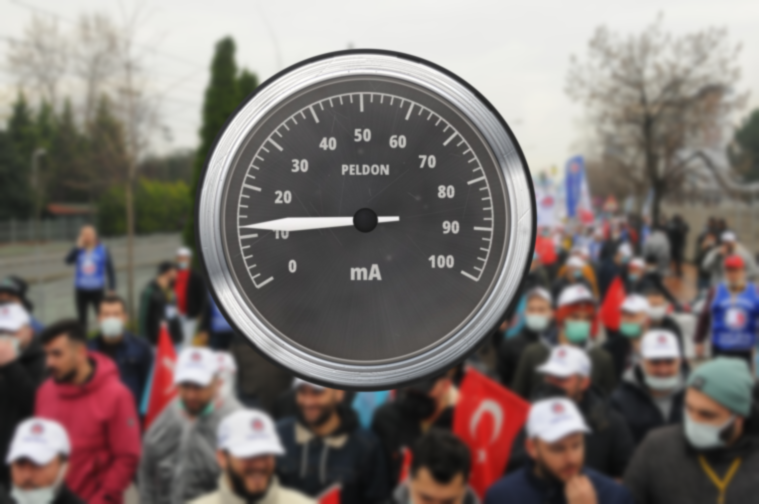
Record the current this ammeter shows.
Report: 12 mA
